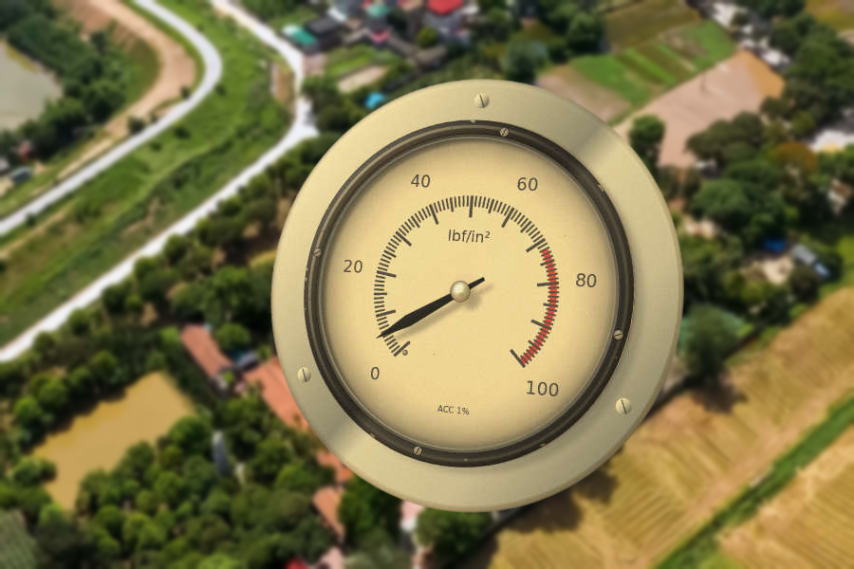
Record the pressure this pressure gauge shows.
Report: 5 psi
